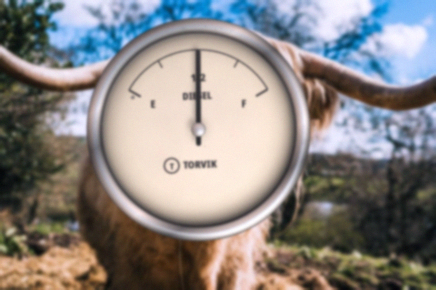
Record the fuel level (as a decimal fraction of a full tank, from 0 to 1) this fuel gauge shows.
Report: 0.5
